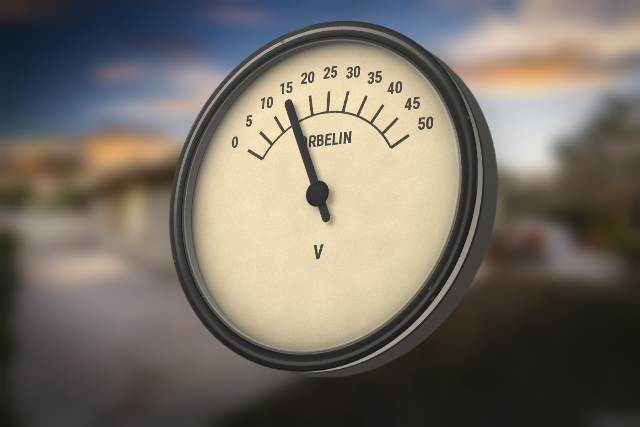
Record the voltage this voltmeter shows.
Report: 15 V
